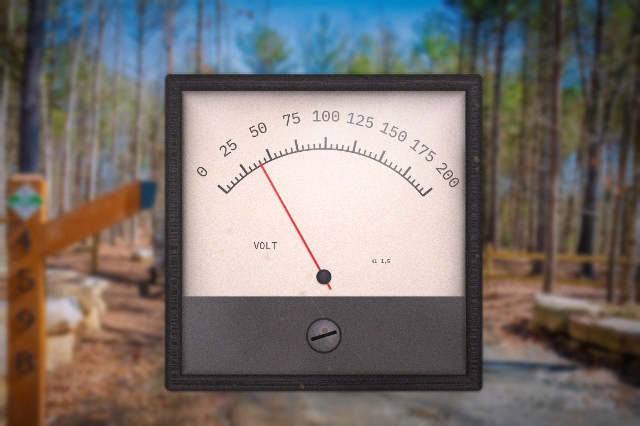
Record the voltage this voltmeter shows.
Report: 40 V
